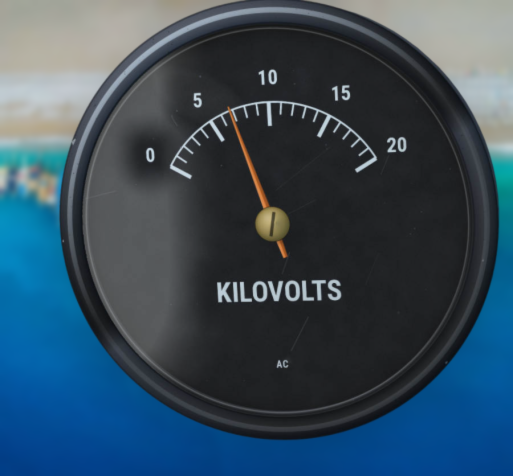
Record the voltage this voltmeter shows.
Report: 7 kV
